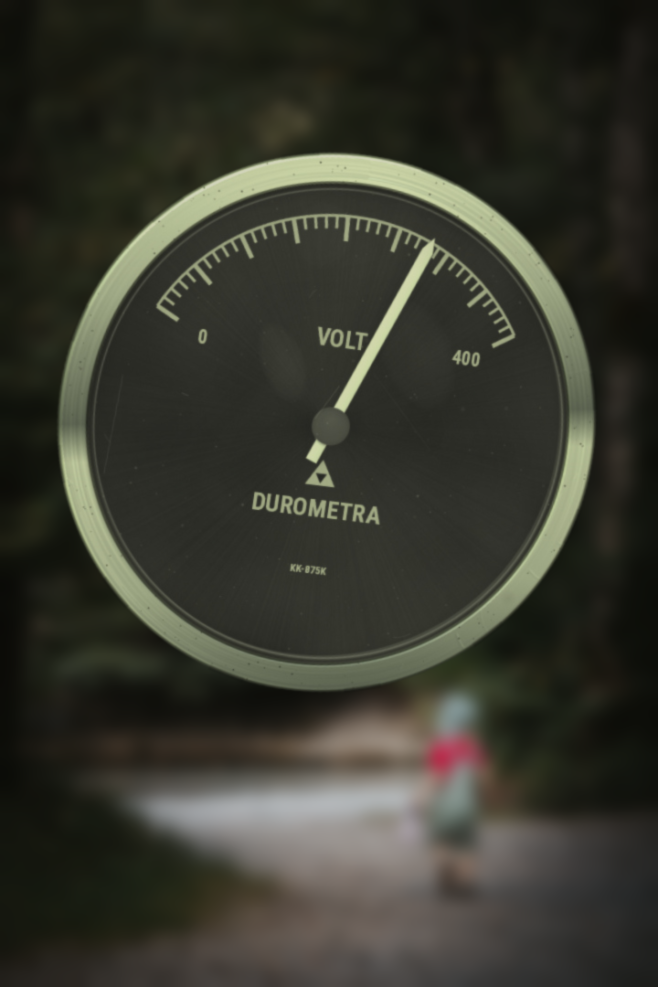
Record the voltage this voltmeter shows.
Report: 280 V
